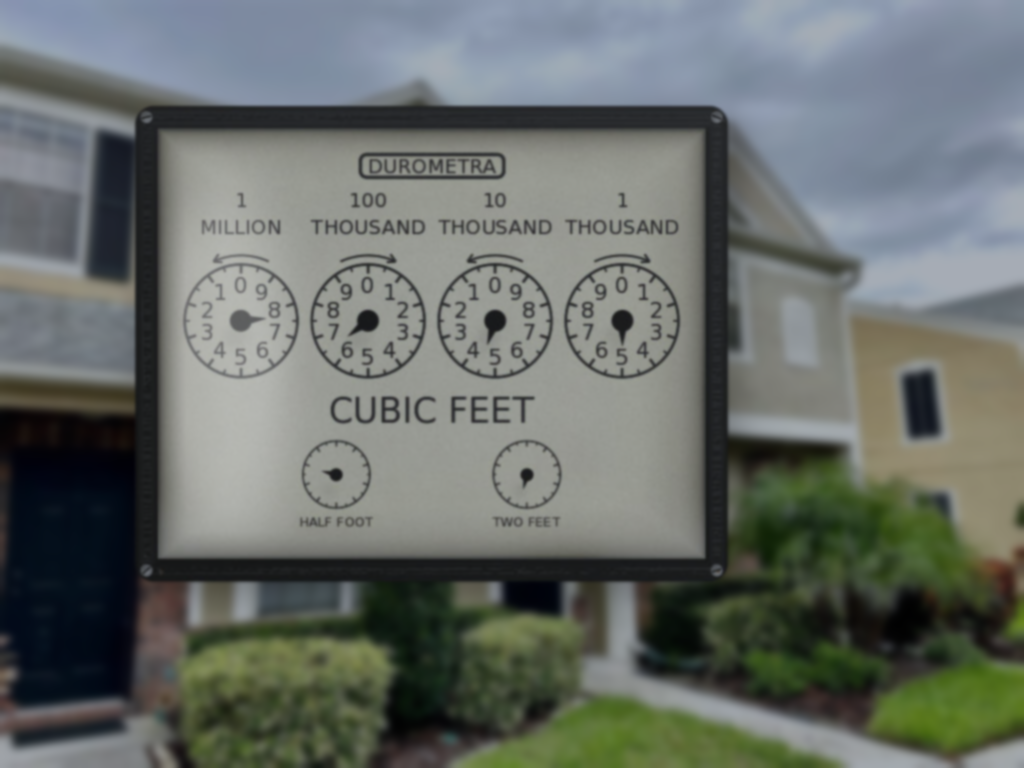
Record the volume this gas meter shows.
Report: 764500 ft³
